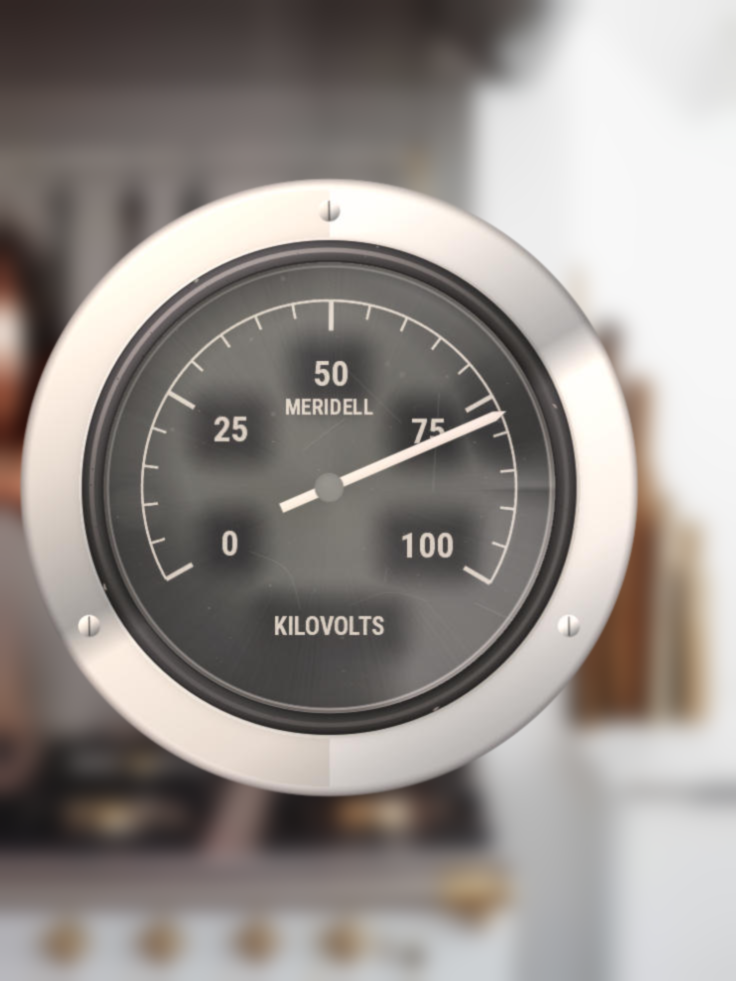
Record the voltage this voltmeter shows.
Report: 77.5 kV
